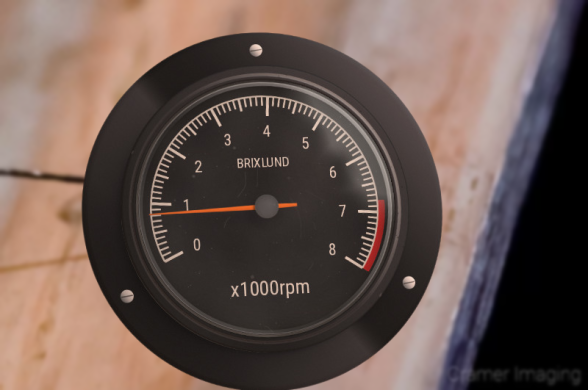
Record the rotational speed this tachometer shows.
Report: 800 rpm
